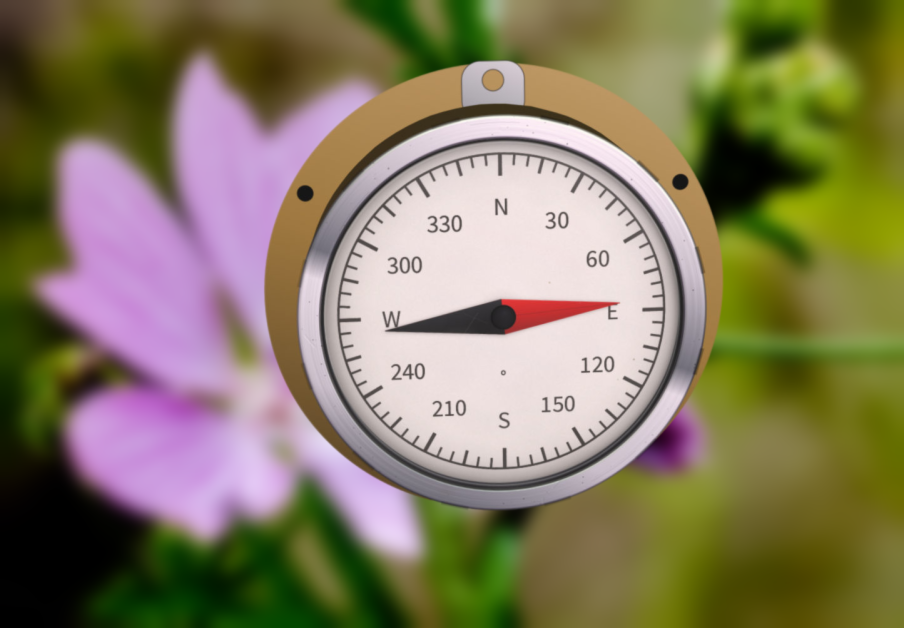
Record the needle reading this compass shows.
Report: 85 °
